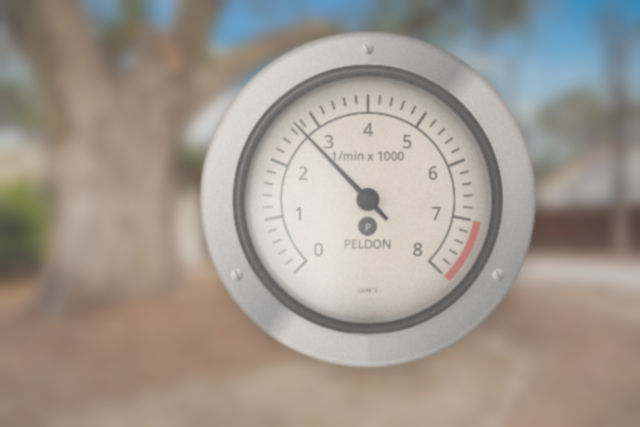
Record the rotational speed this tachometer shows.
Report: 2700 rpm
